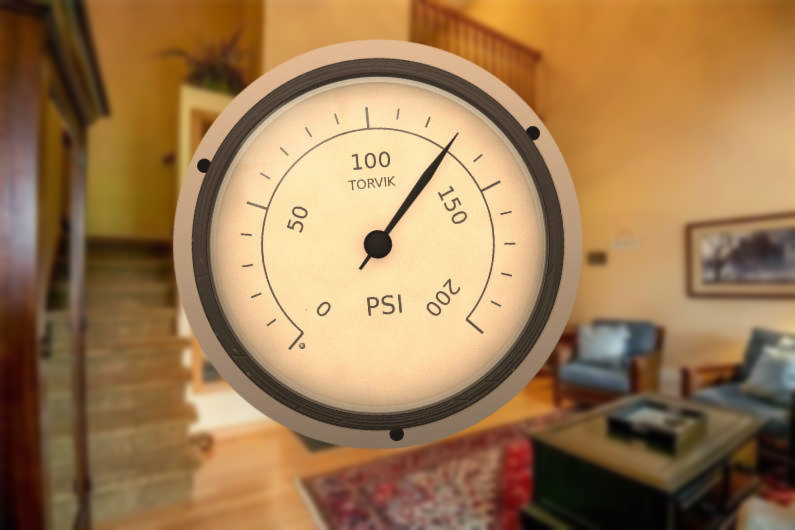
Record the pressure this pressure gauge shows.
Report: 130 psi
